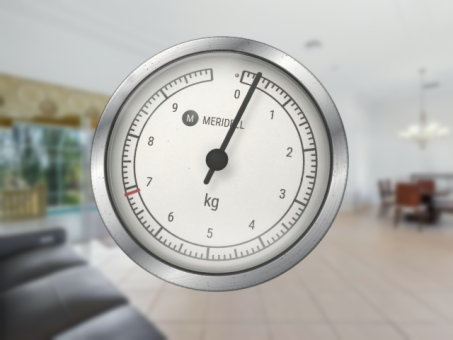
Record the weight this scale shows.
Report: 0.3 kg
